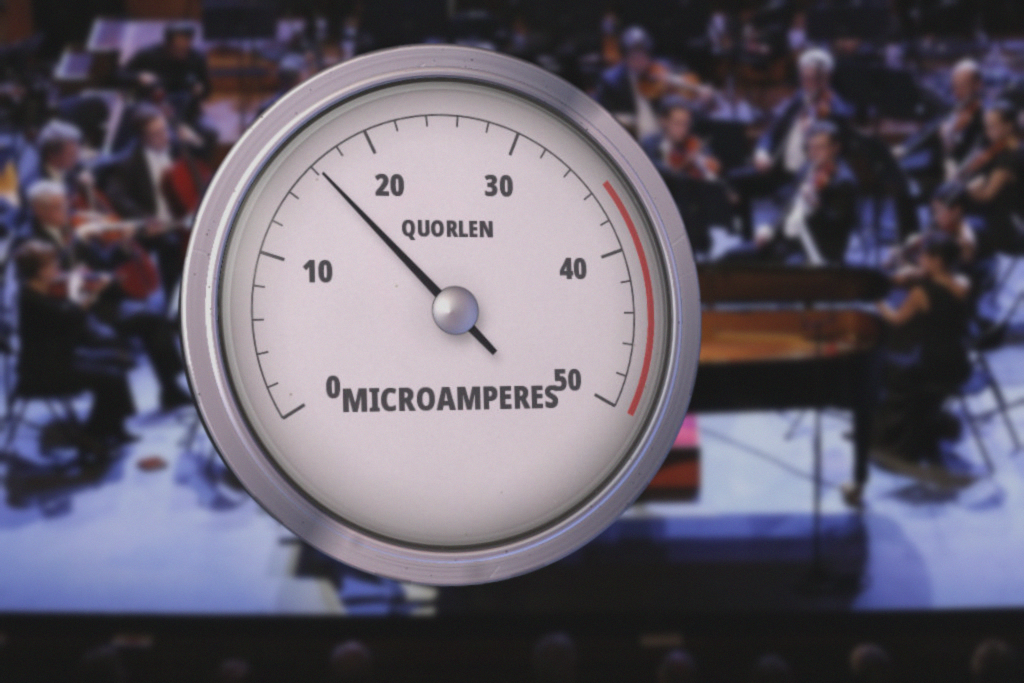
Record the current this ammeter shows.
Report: 16 µA
